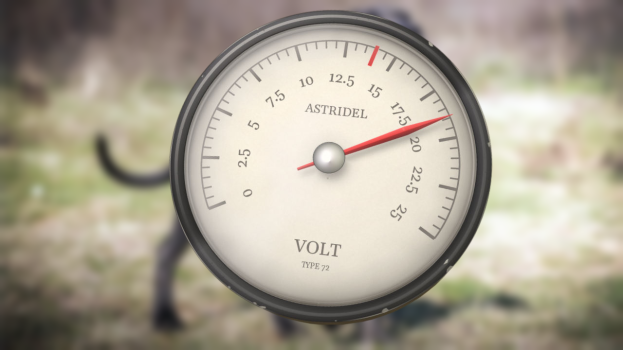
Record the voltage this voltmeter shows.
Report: 19 V
